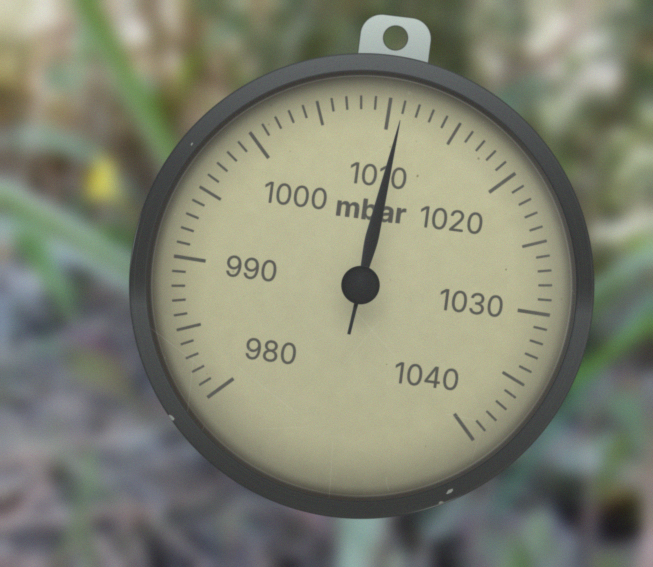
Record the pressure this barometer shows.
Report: 1011 mbar
